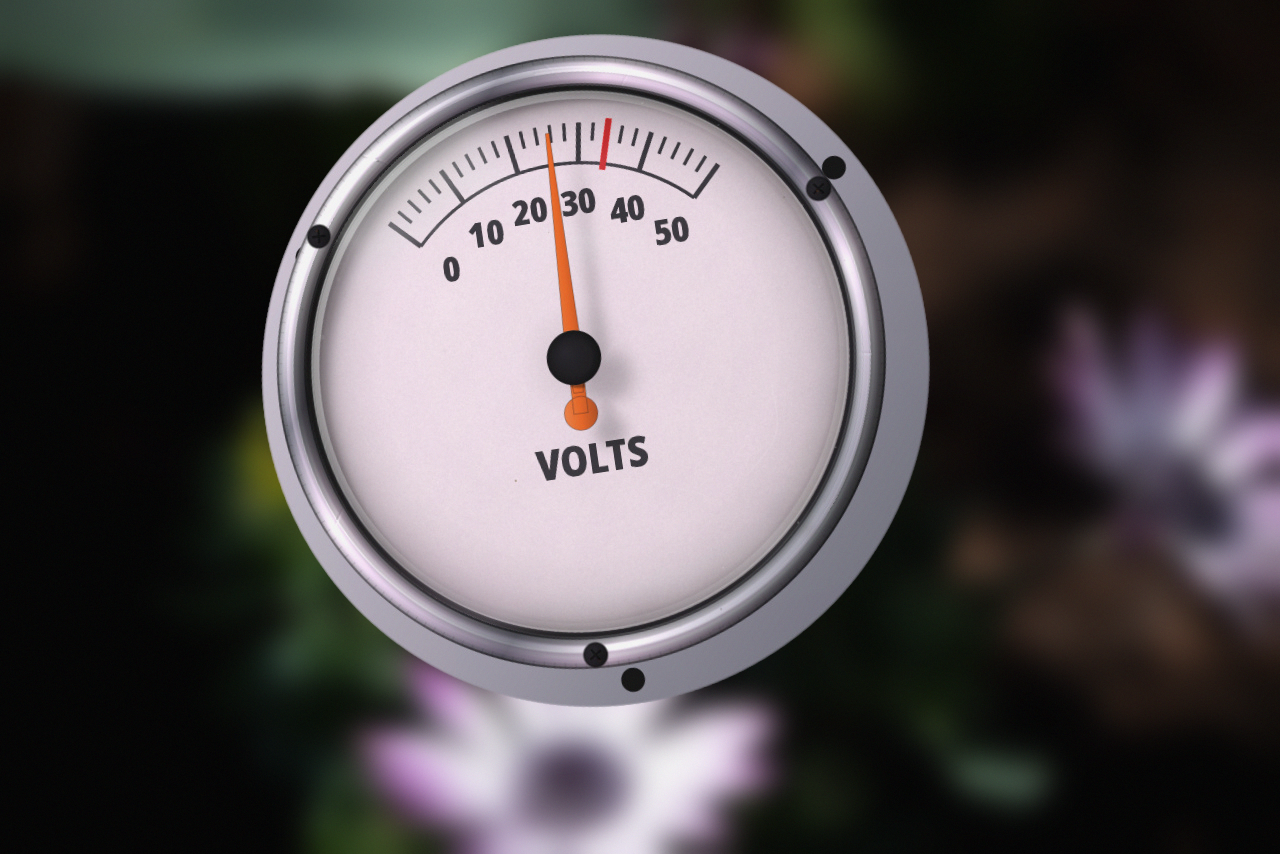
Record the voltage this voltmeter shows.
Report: 26 V
